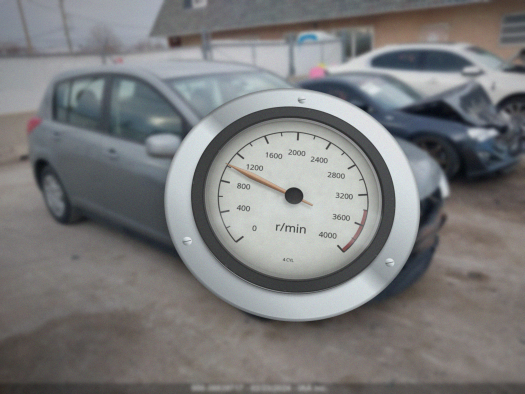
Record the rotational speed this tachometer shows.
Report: 1000 rpm
